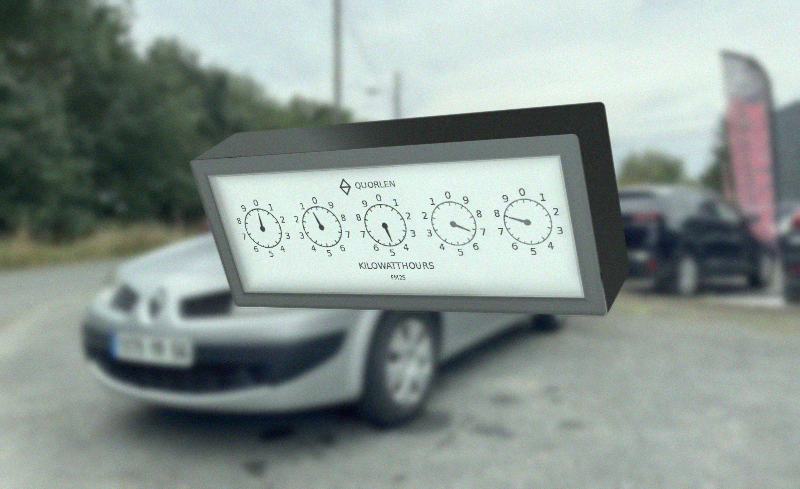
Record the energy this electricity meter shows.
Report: 468 kWh
